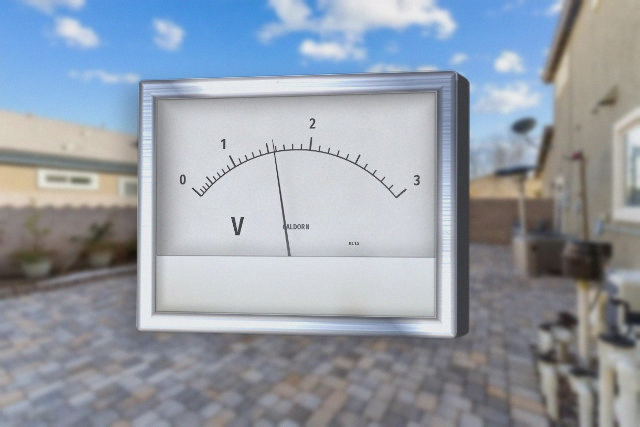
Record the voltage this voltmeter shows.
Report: 1.6 V
